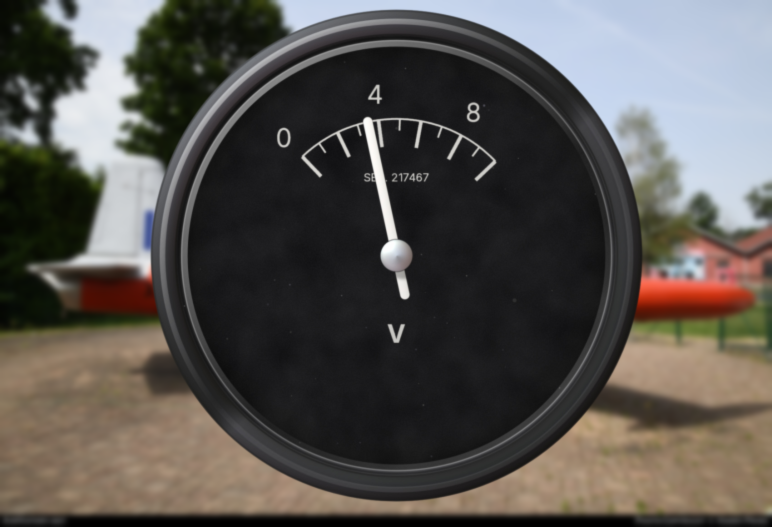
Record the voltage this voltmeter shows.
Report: 3.5 V
